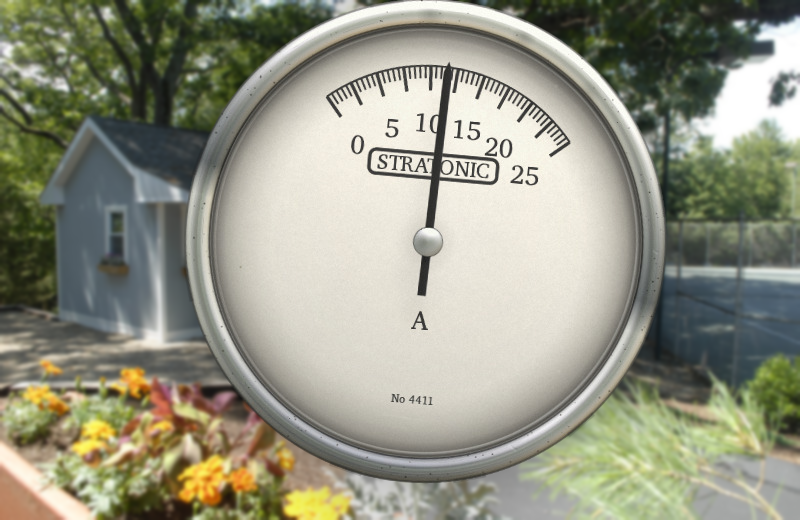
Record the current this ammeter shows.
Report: 11.5 A
